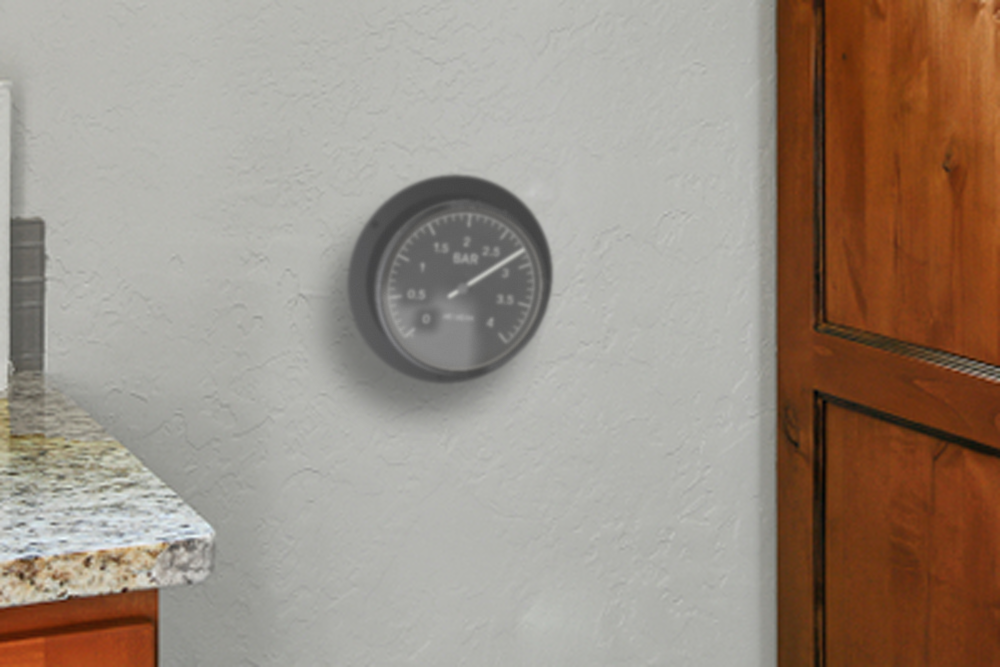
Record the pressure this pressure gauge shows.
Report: 2.8 bar
